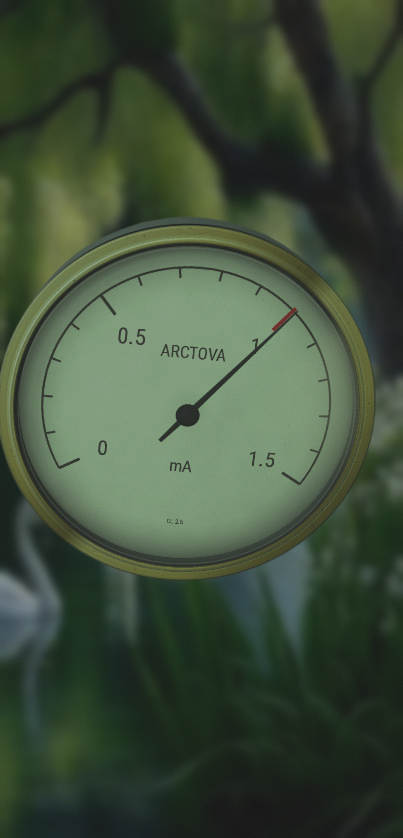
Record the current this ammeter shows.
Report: 1 mA
